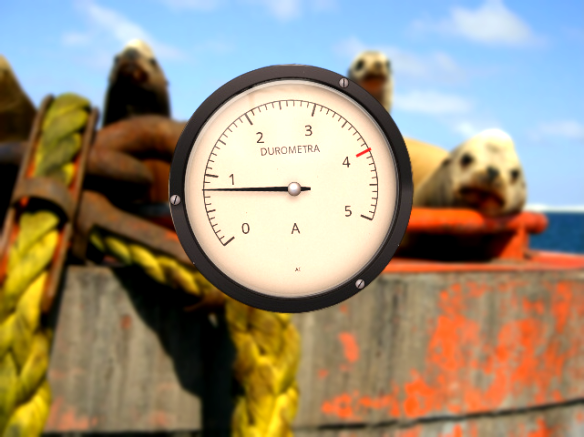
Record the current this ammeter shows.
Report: 0.8 A
